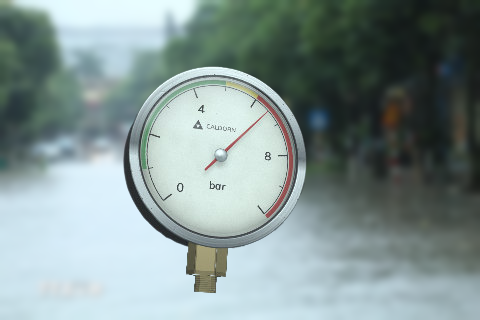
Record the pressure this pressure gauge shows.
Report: 6.5 bar
